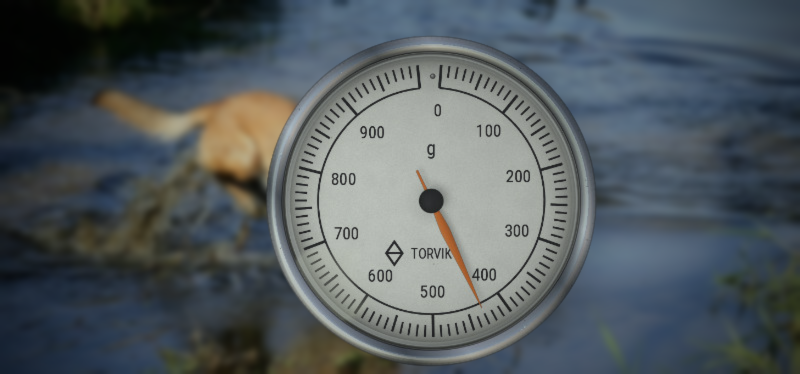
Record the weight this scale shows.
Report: 430 g
